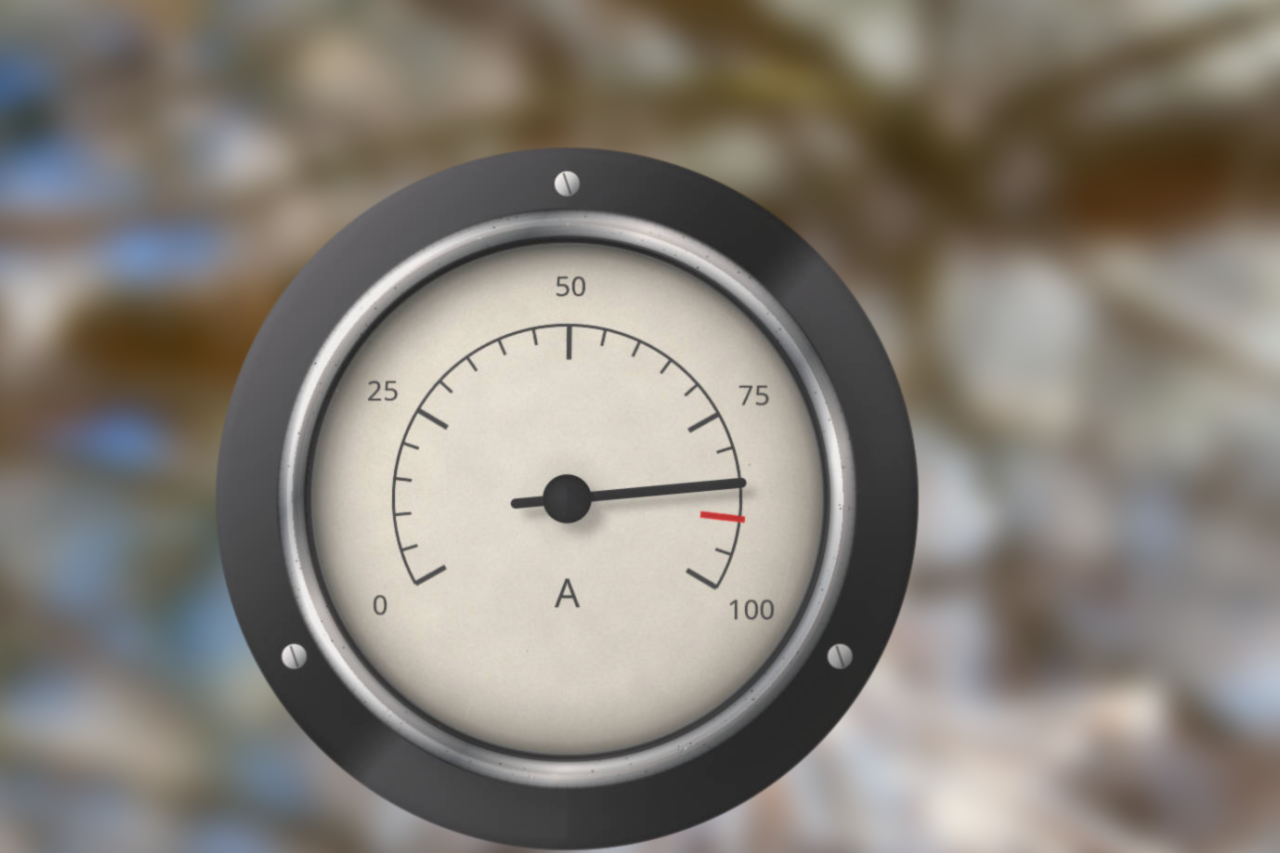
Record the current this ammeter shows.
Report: 85 A
